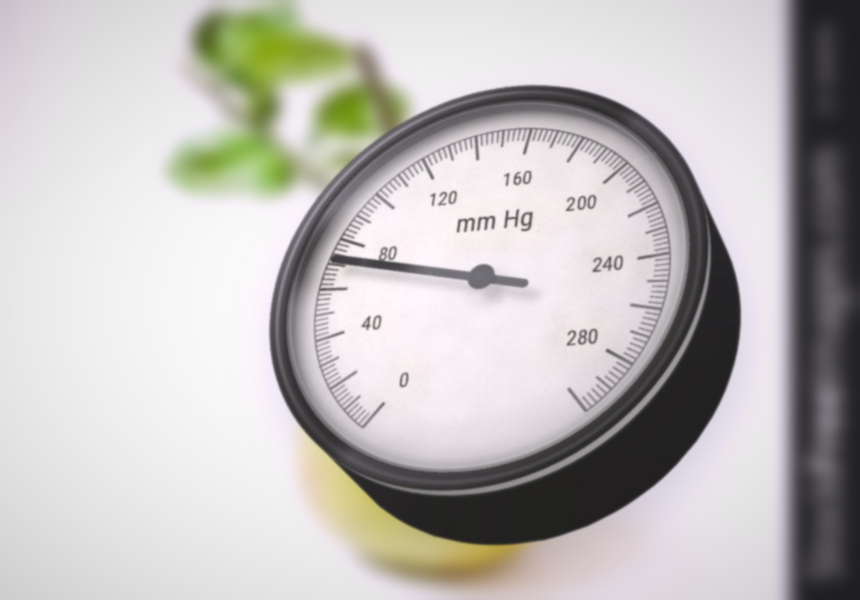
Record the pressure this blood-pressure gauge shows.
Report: 70 mmHg
